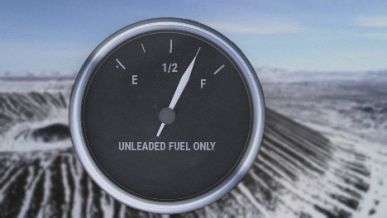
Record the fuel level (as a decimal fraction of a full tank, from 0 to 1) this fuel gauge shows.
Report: 0.75
